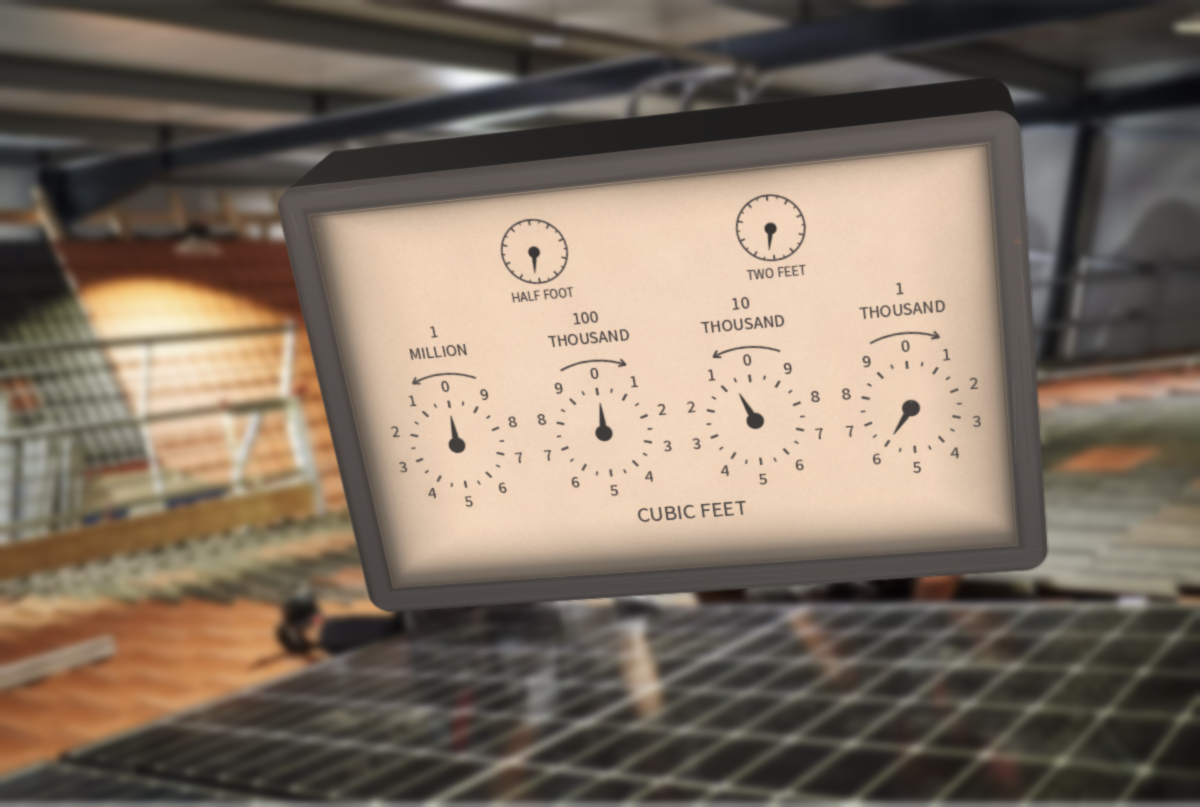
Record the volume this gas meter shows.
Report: 600 ft³
